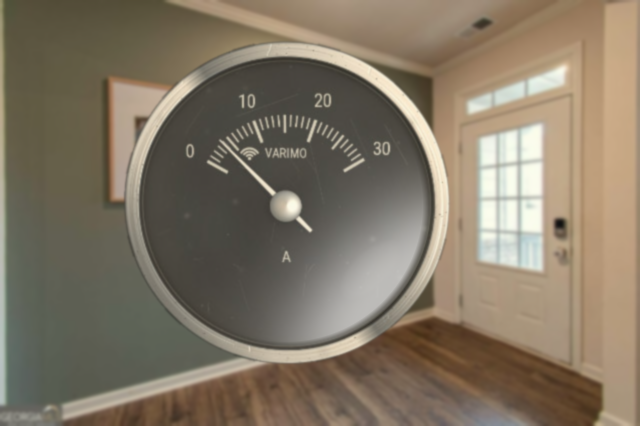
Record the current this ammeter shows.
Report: 4 A
